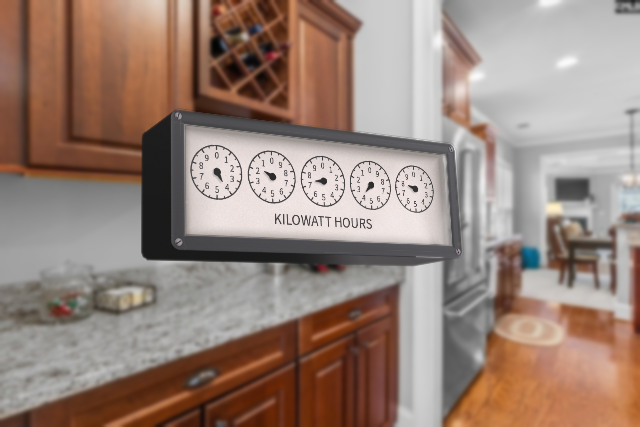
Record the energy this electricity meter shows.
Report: 41738 kWh
